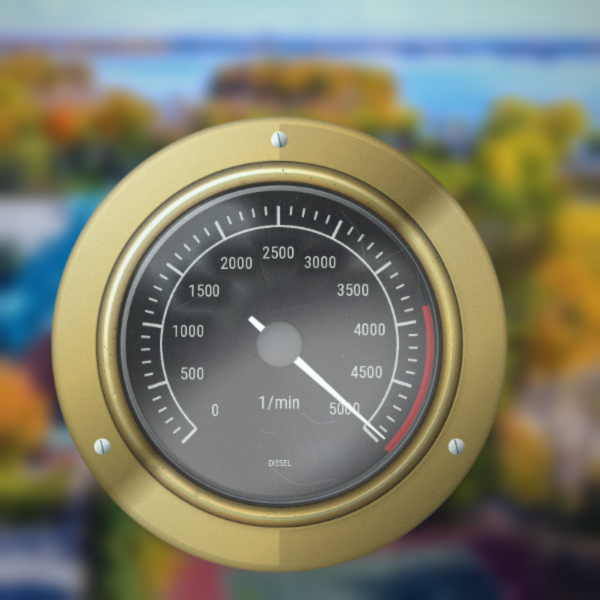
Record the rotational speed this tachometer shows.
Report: 4950 rpm
